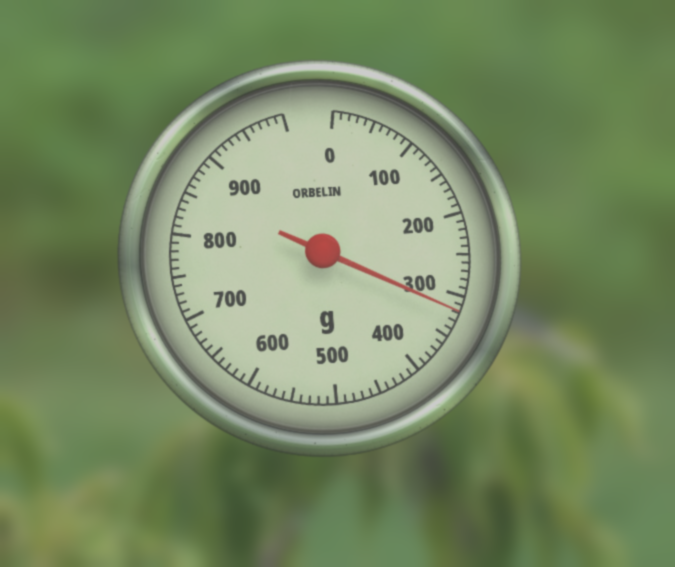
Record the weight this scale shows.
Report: 320 g
